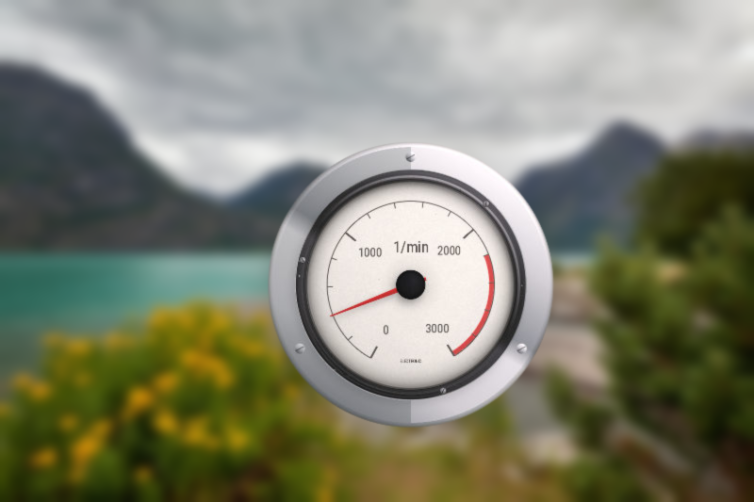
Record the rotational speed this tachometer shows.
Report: 400 rpm
